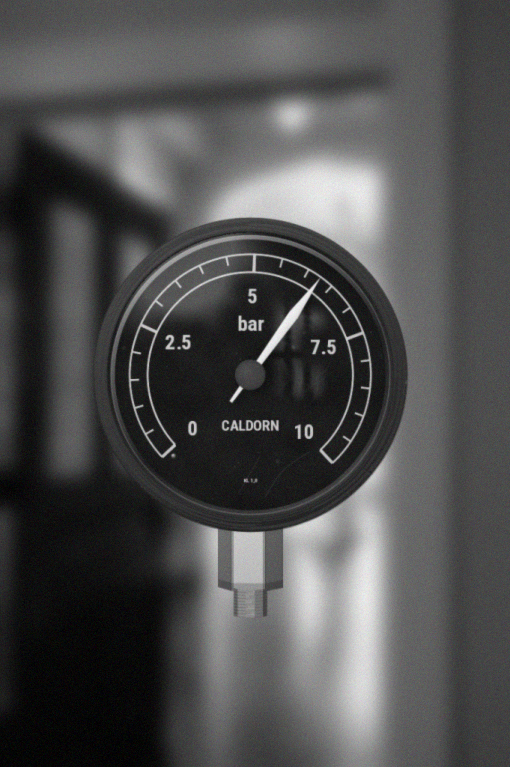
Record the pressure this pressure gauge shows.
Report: 6.25 bar
